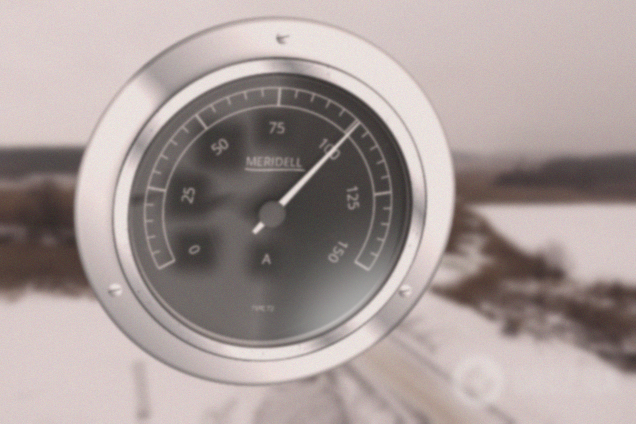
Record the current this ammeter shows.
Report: 100 A
